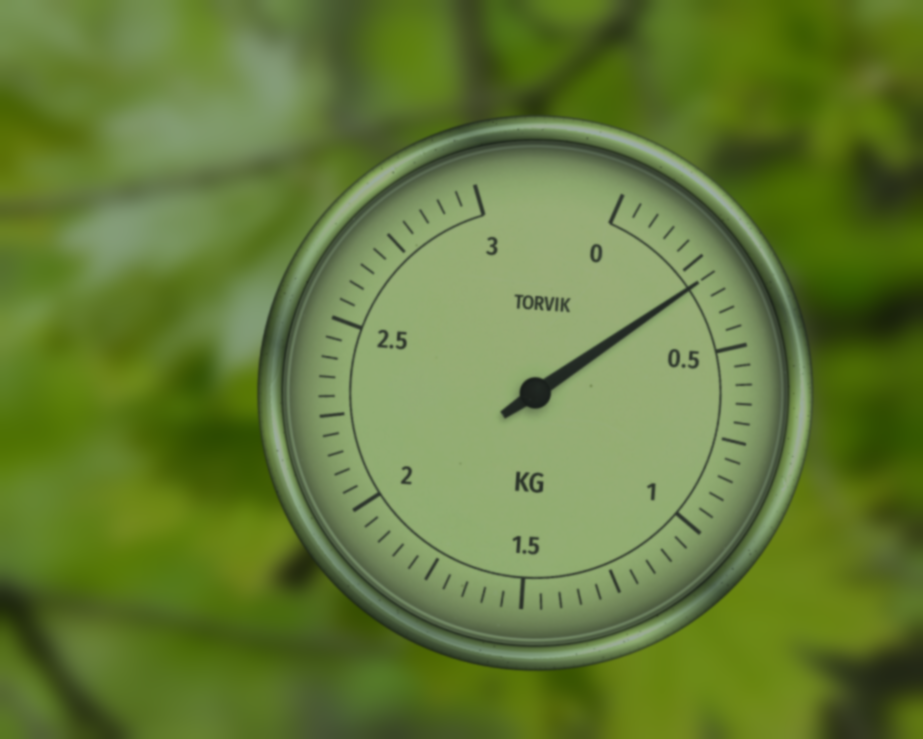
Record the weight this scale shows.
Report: 0.3 kg
